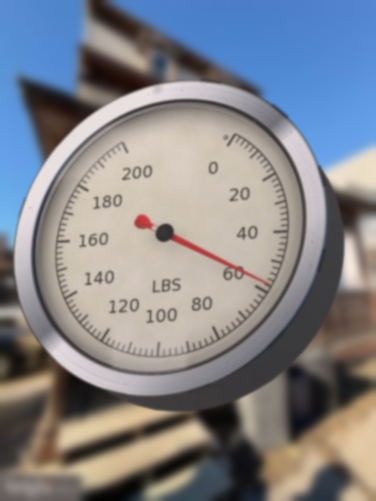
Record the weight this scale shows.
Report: 58 lb
